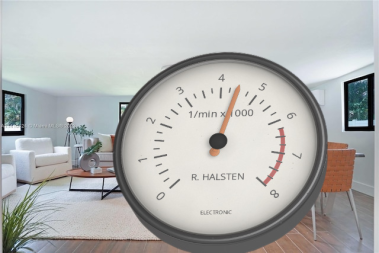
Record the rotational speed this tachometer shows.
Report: 4500 rpm
